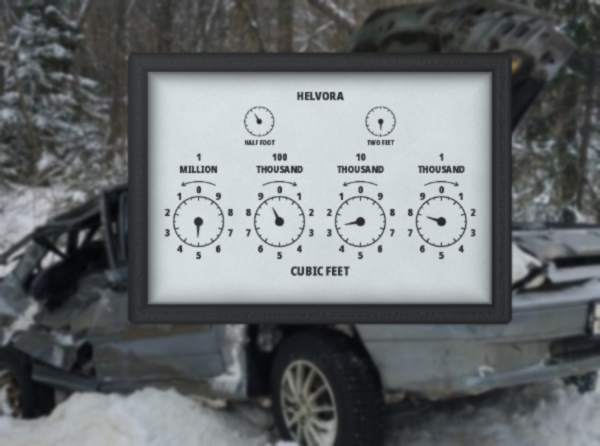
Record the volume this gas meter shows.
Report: 492800 ft³
